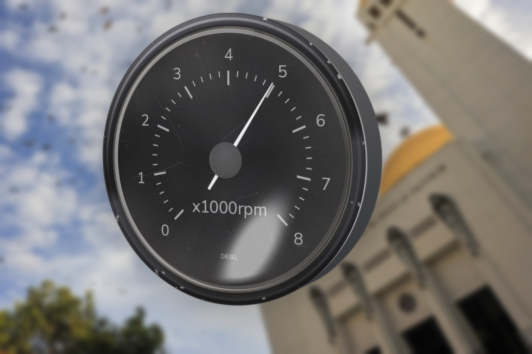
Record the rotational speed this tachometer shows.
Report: 5000 rpm
